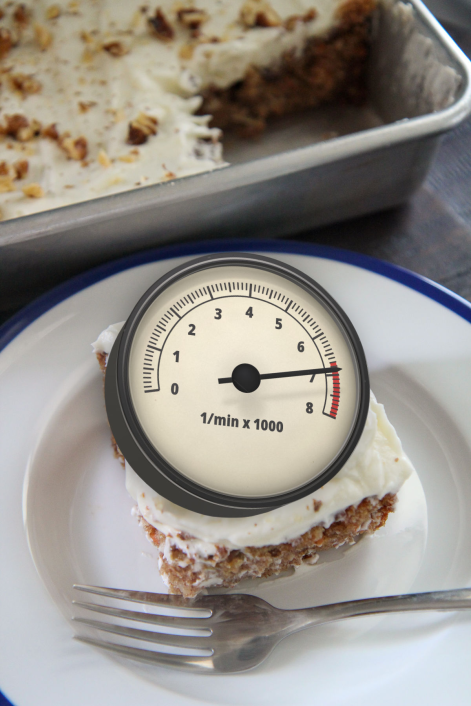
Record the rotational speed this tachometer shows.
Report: 6900 rpm
